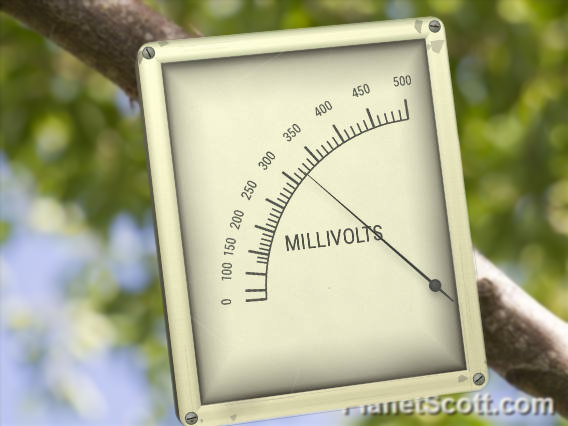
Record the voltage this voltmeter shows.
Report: 320 mV
